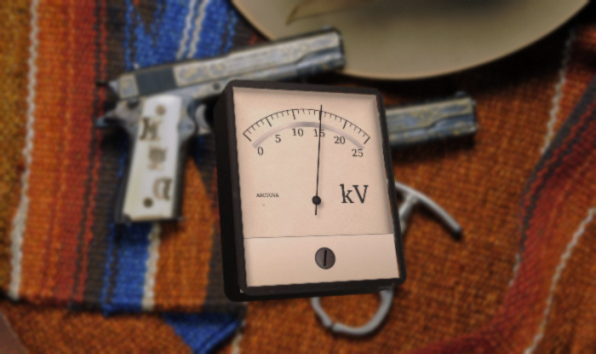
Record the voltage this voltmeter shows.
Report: 15 kV
